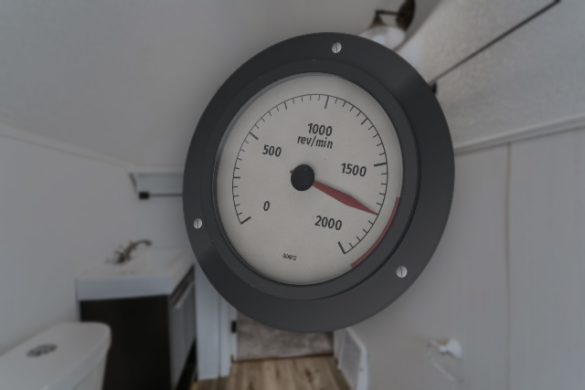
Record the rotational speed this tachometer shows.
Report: 1750 rpm
